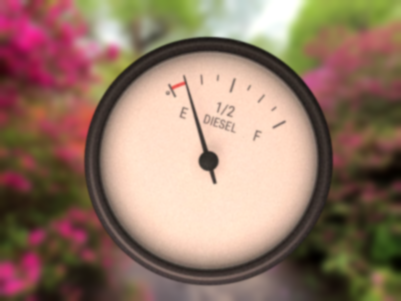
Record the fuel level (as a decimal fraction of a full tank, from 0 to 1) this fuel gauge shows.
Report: 0.125
